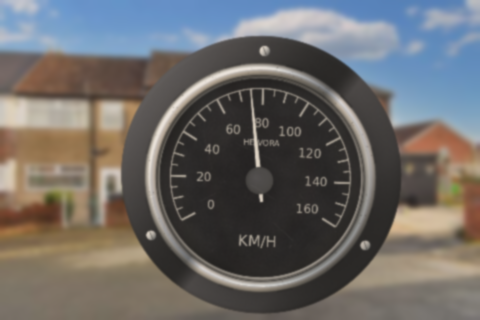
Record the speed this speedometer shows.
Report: 75 km/h
